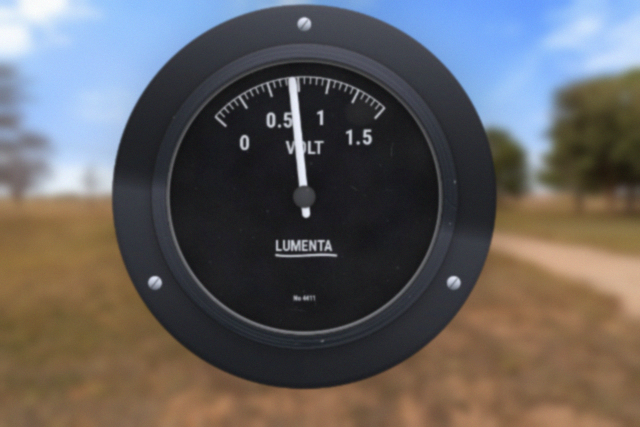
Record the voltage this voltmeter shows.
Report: 0.7 V
